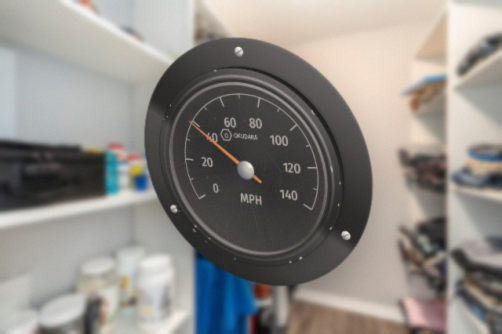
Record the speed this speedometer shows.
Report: 40 mph
